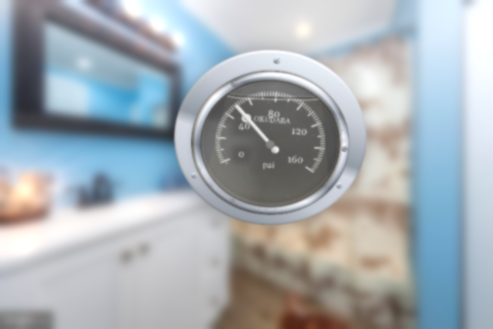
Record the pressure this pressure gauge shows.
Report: 50 psi
